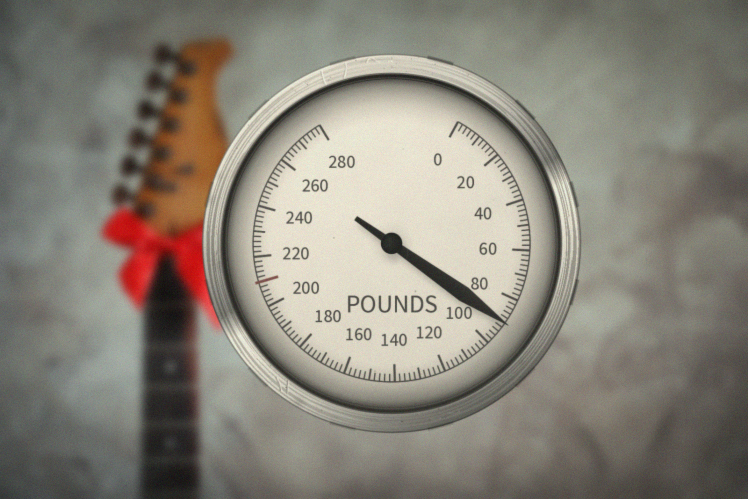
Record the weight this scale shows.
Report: 90 lb
